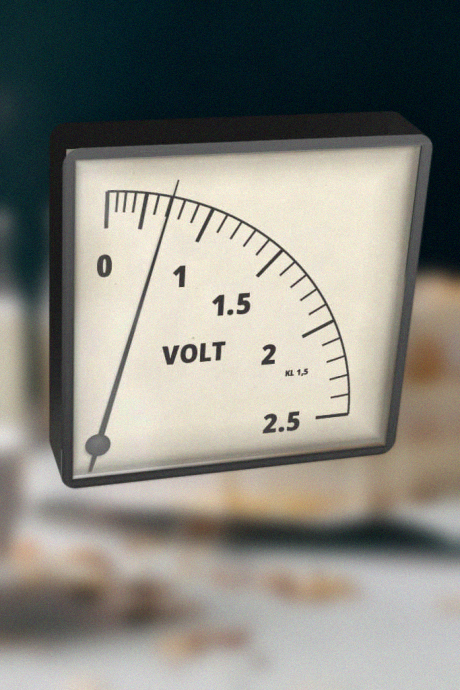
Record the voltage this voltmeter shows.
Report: 0.7 V
